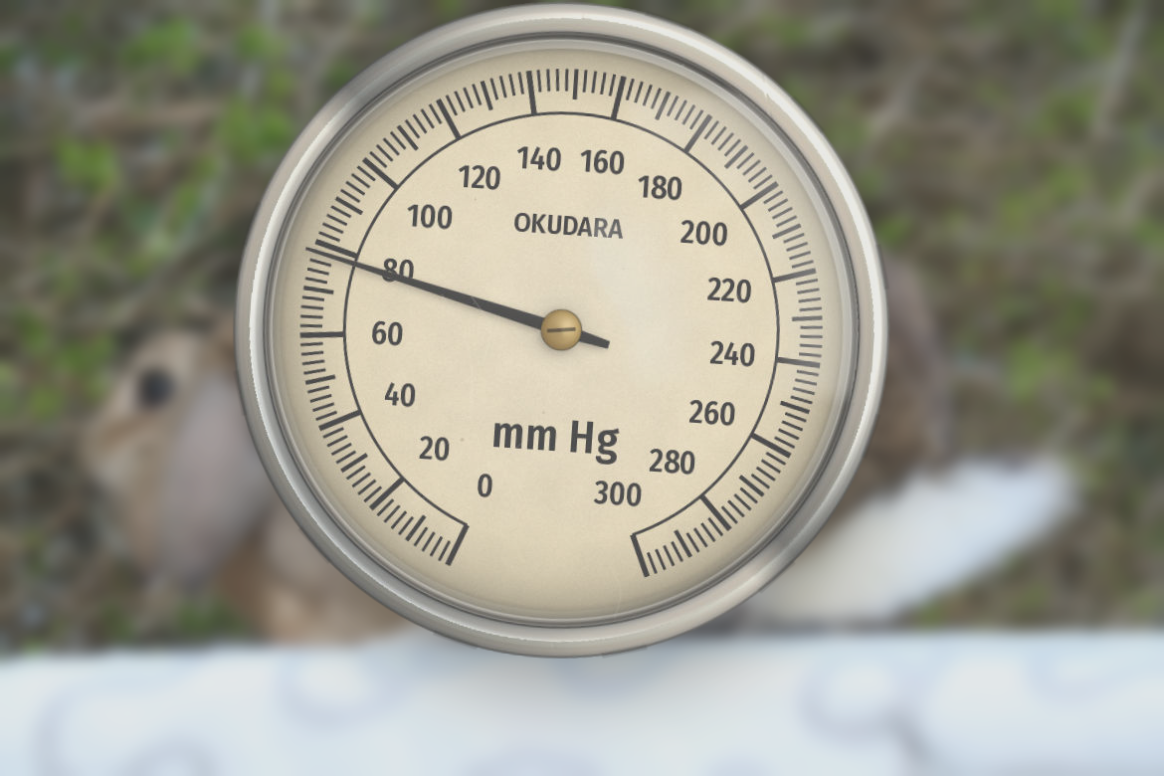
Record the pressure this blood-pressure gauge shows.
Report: 78 mmHg
